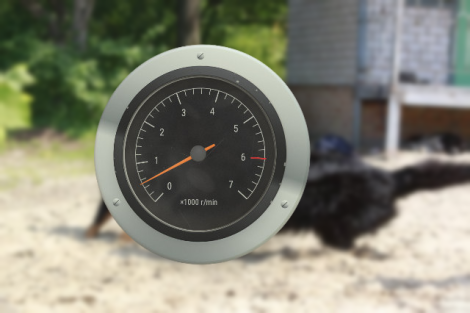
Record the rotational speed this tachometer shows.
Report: 500 rpm
